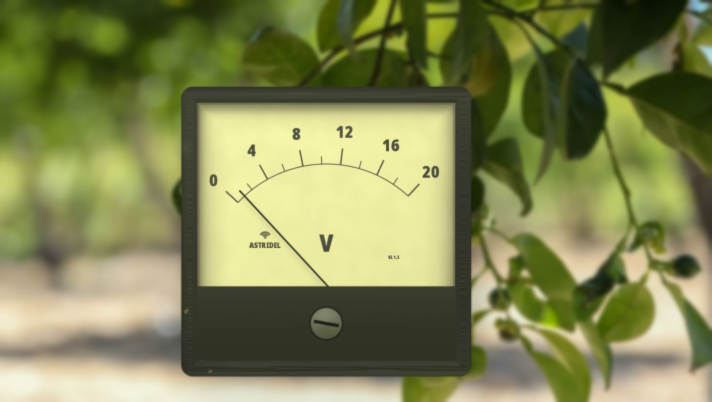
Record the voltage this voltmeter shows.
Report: 1 V
